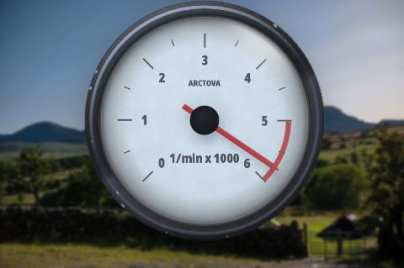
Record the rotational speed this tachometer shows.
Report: 5750 rpm
